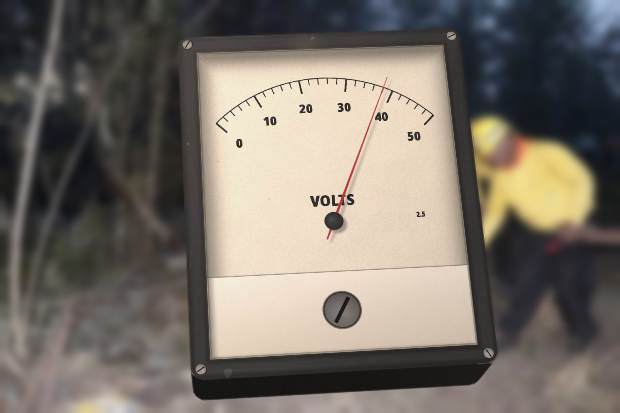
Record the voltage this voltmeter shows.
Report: 38 V
